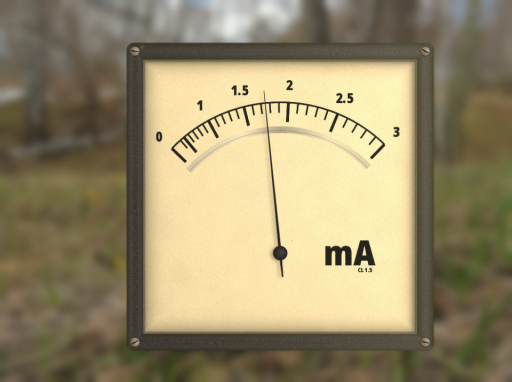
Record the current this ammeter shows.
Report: 1.75 mA
